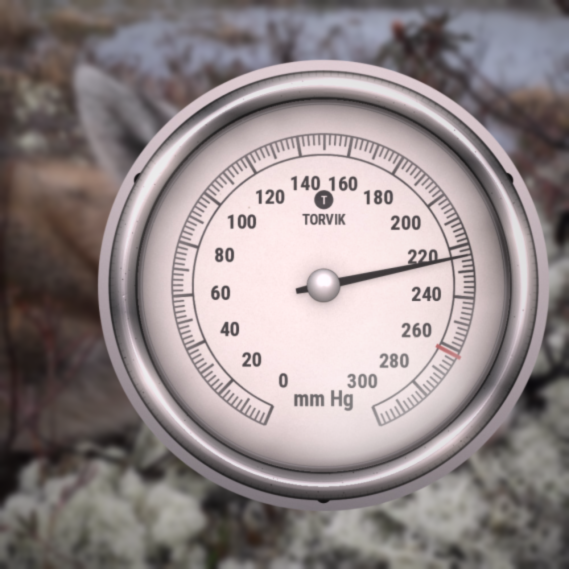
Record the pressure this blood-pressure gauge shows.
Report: 224 mmHg
